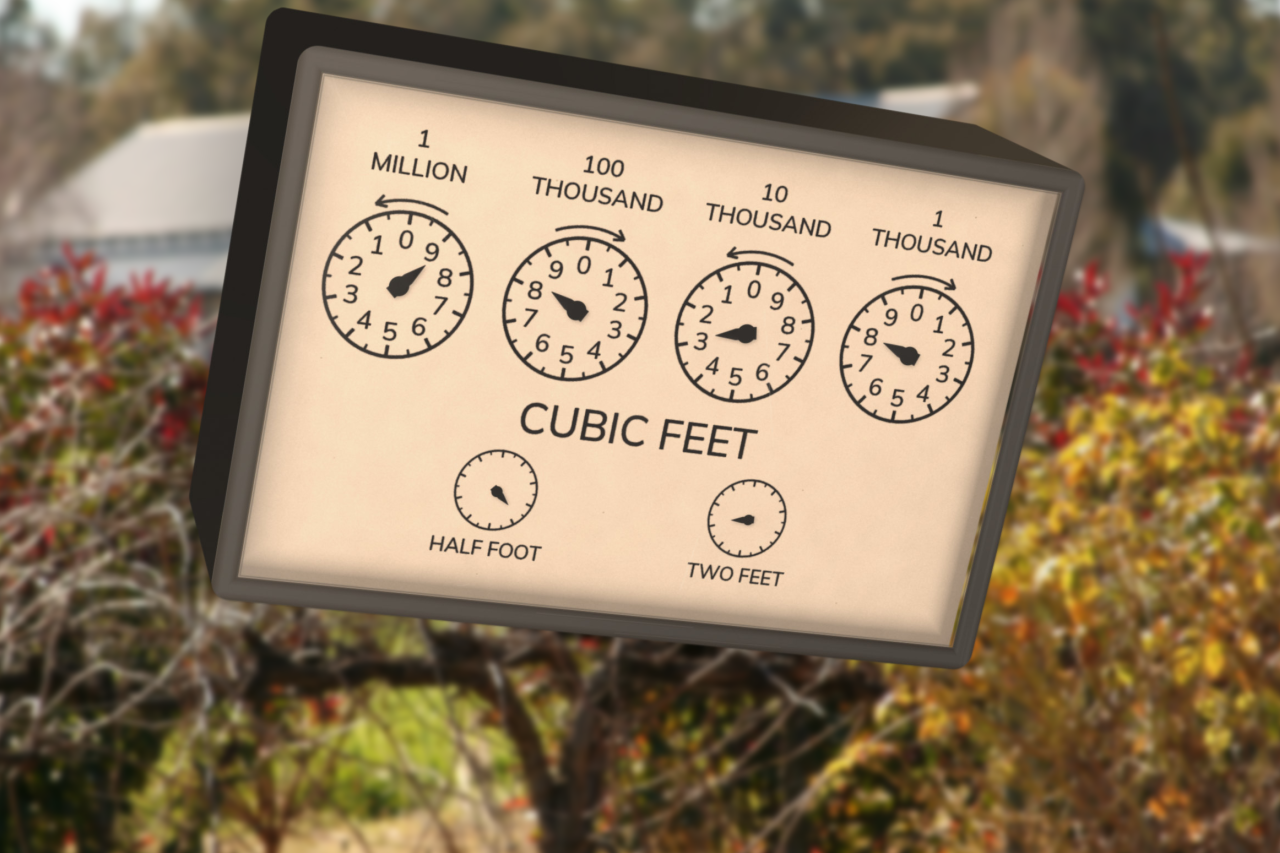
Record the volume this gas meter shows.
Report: 882800 ft³
